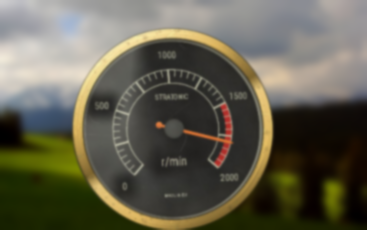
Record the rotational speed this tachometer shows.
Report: 1800 rpm
